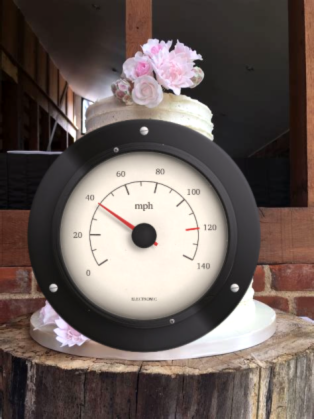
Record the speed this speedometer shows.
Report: 40 mph
